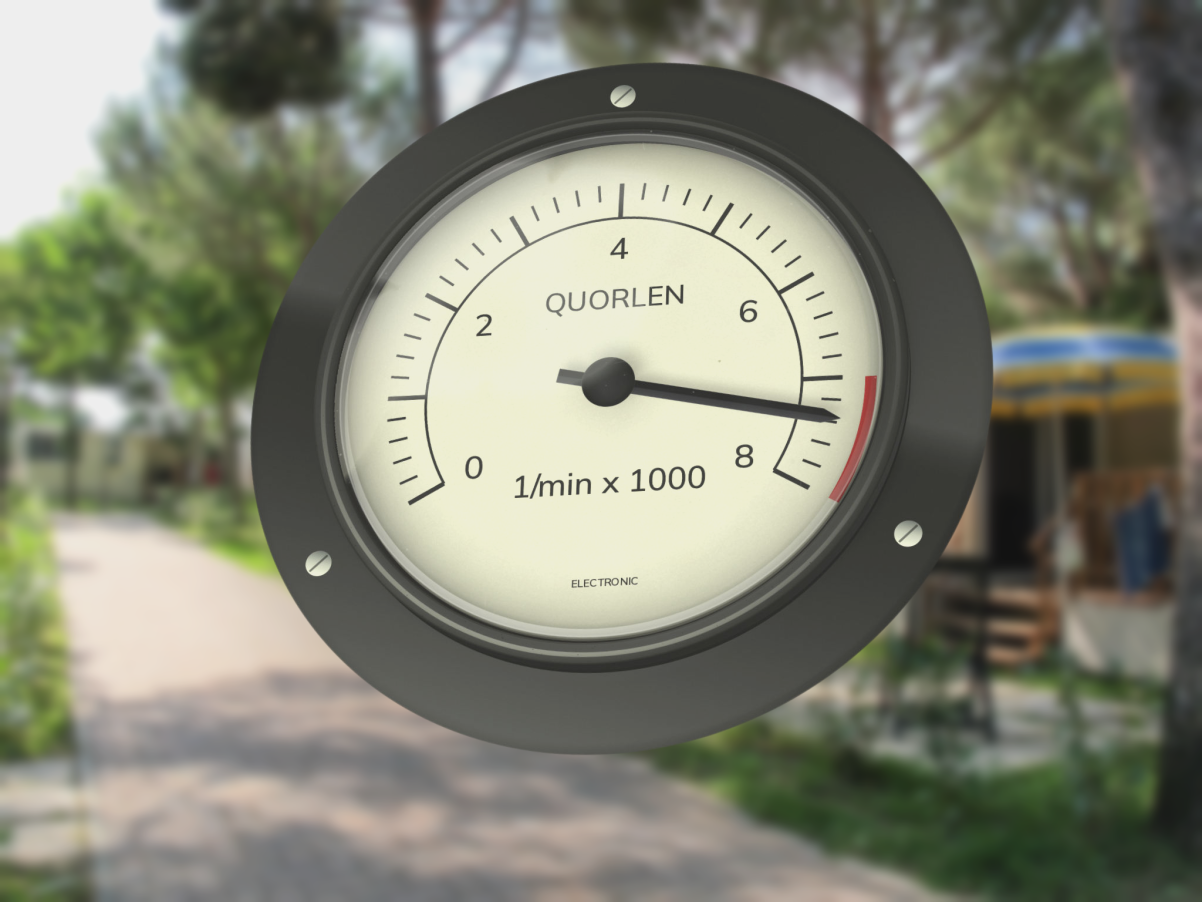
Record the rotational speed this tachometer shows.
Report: 7400 rpm
